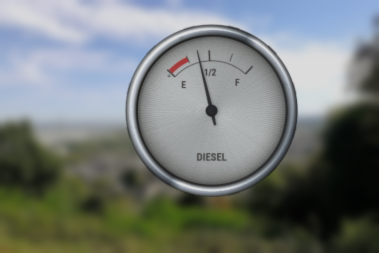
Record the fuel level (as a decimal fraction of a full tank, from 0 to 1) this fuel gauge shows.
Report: 0.375
